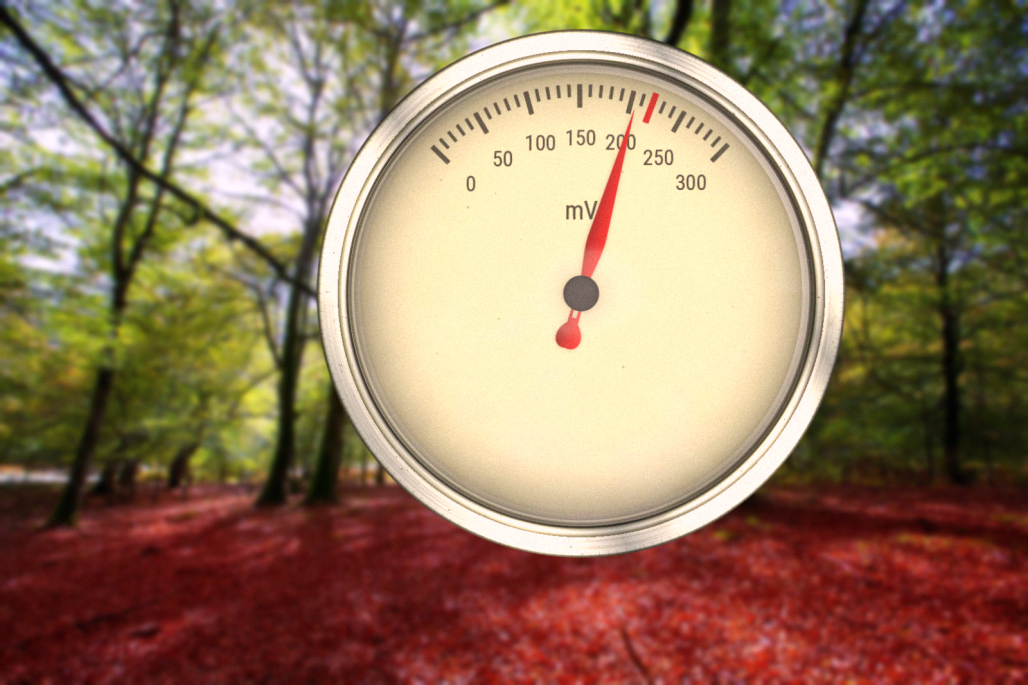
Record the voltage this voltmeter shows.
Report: 205 mV
